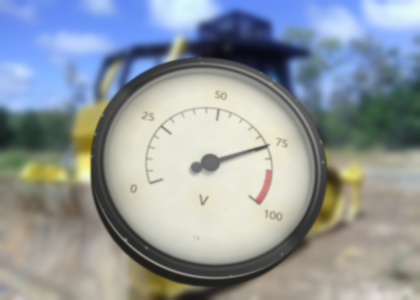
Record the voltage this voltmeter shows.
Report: 75 V
